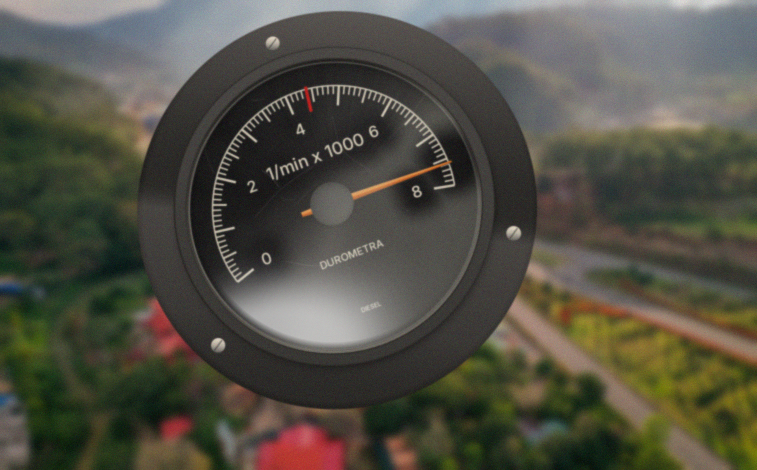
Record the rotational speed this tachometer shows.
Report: 7600 rpm
